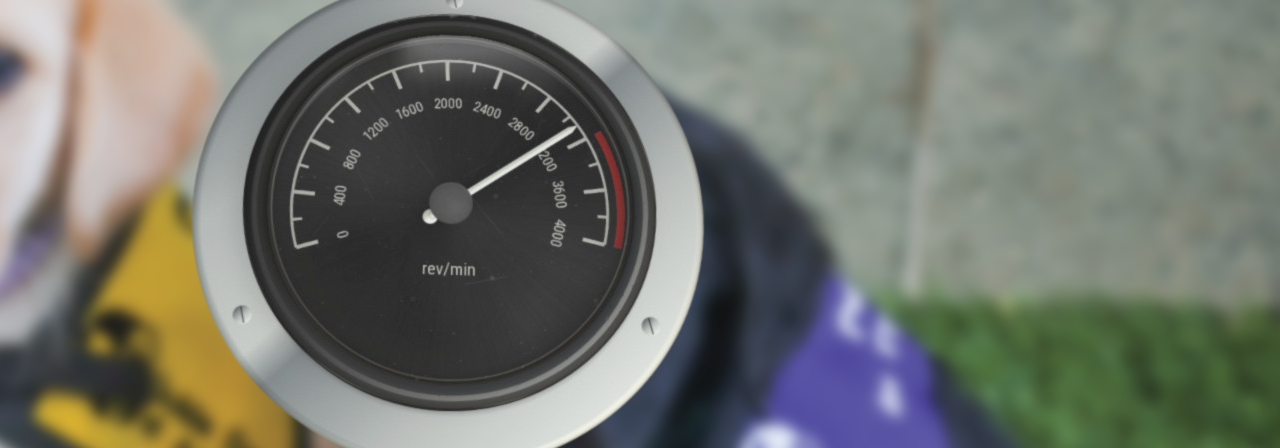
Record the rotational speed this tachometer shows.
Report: 3100 rpm
